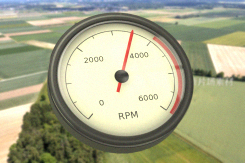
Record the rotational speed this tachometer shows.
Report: 3500 rpm
